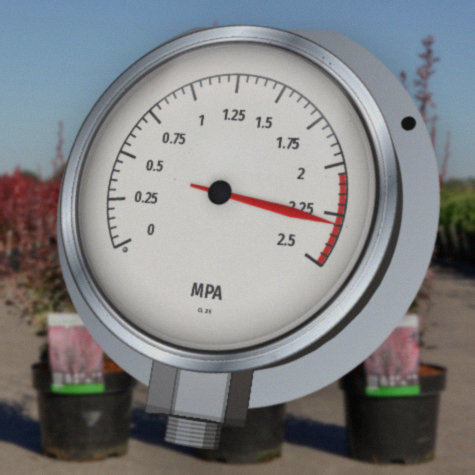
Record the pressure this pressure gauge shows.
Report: 2.3 MPa
